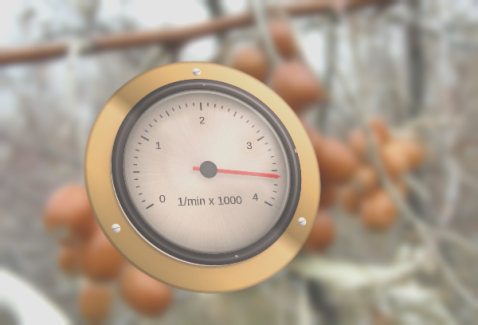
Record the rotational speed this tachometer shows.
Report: 3600 rpm
